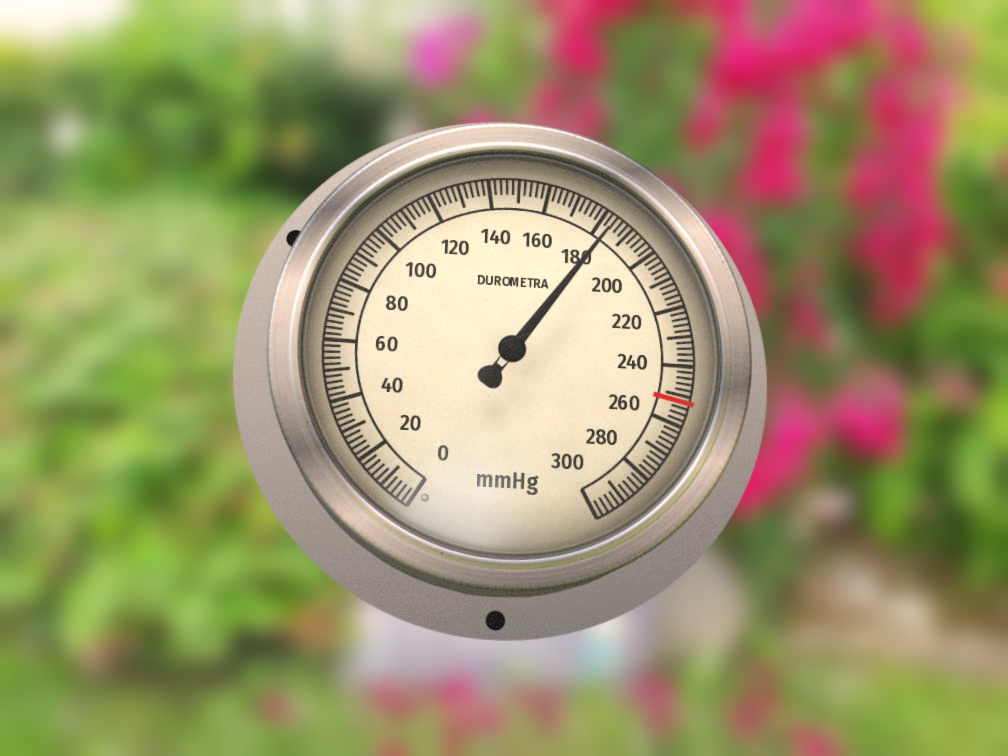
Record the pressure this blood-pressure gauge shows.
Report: 184 mmHg
